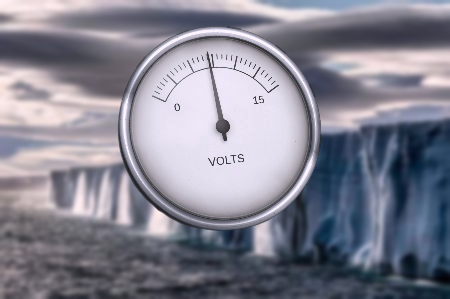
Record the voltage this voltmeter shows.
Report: 7 V
